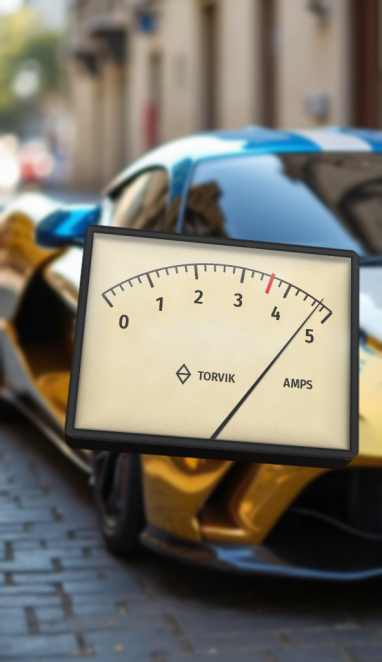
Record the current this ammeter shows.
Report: 4.7 A
